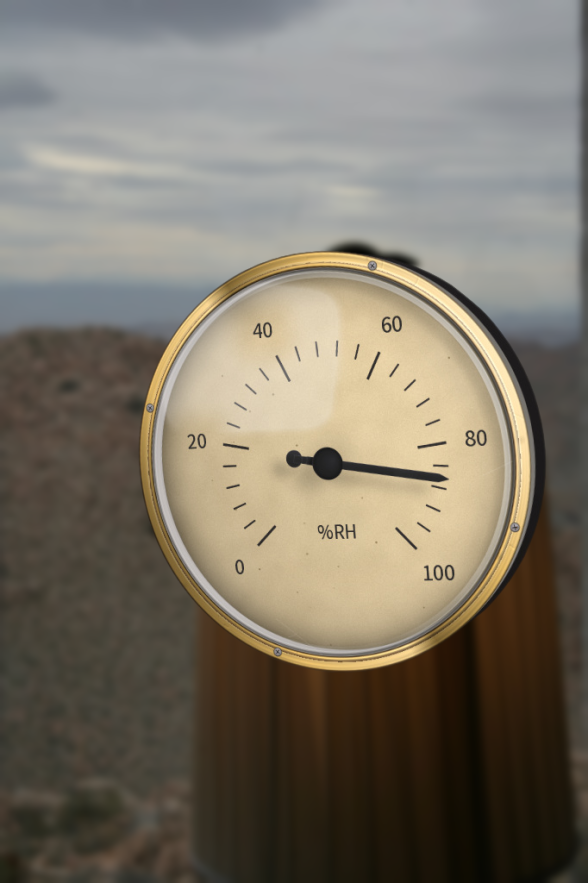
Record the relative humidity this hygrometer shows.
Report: 86 %
